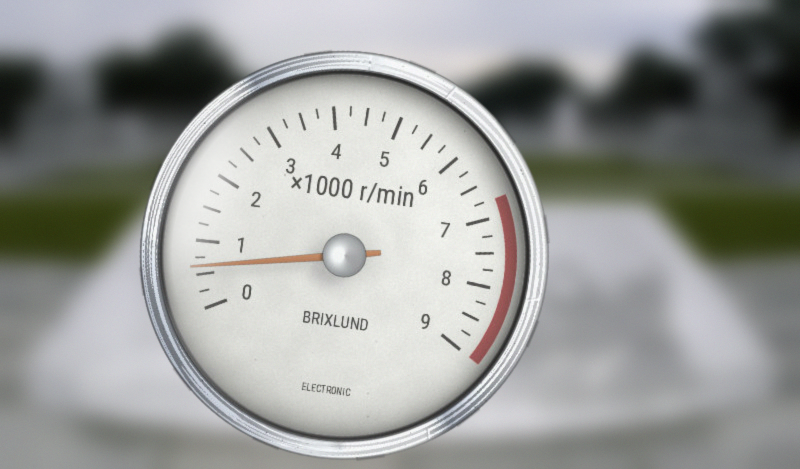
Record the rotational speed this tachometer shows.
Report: 625 rpm
